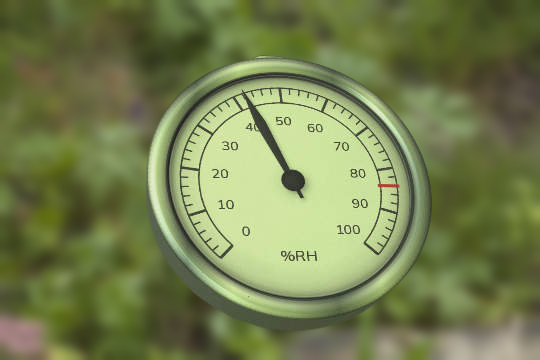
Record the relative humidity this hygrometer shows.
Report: 42 %
